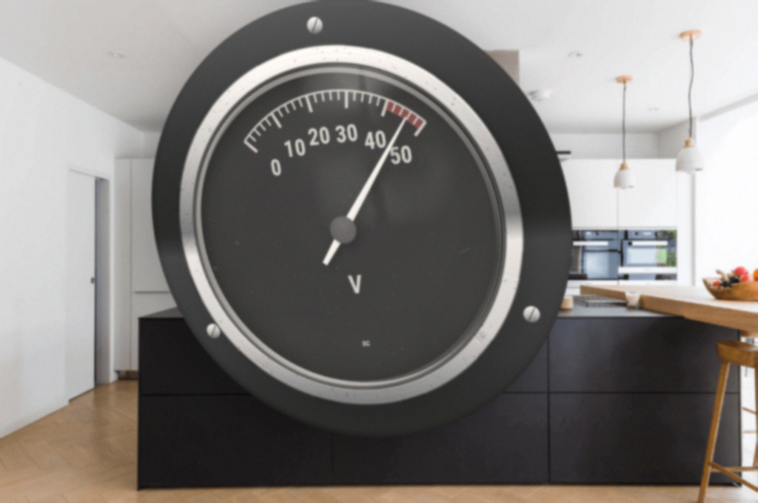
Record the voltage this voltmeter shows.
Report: 46 V
